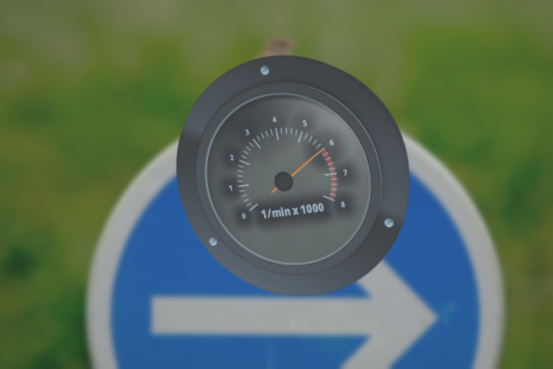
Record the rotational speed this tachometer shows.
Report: 6000 rpm
